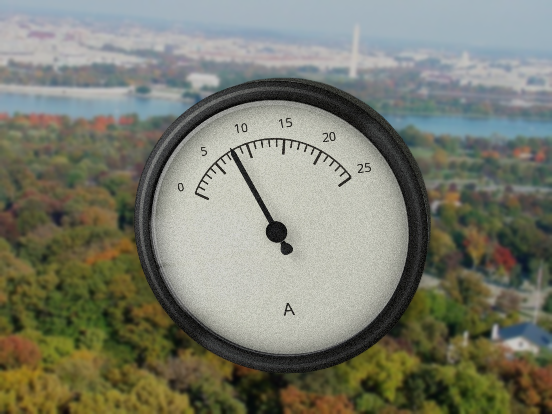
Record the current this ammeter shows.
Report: 8 A
